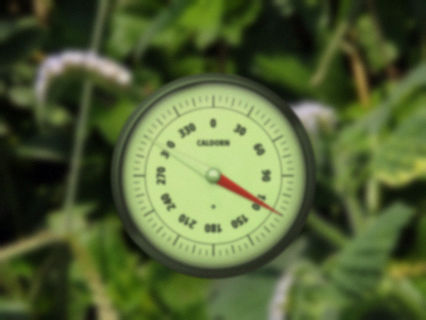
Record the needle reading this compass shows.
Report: 120 °
